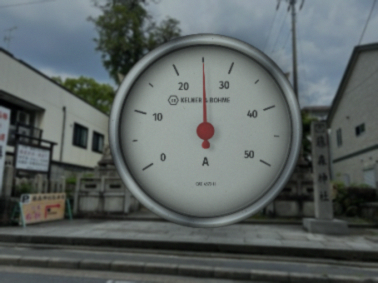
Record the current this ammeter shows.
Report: 25 A
